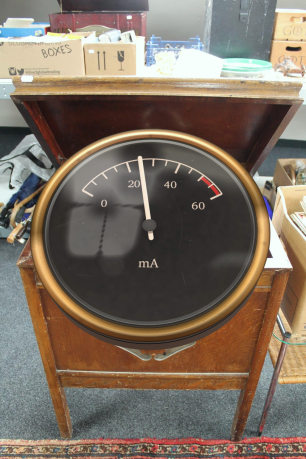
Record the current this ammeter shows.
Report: 25 mA
